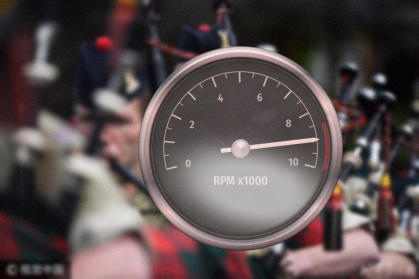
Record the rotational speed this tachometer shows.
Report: 9000 rpm
